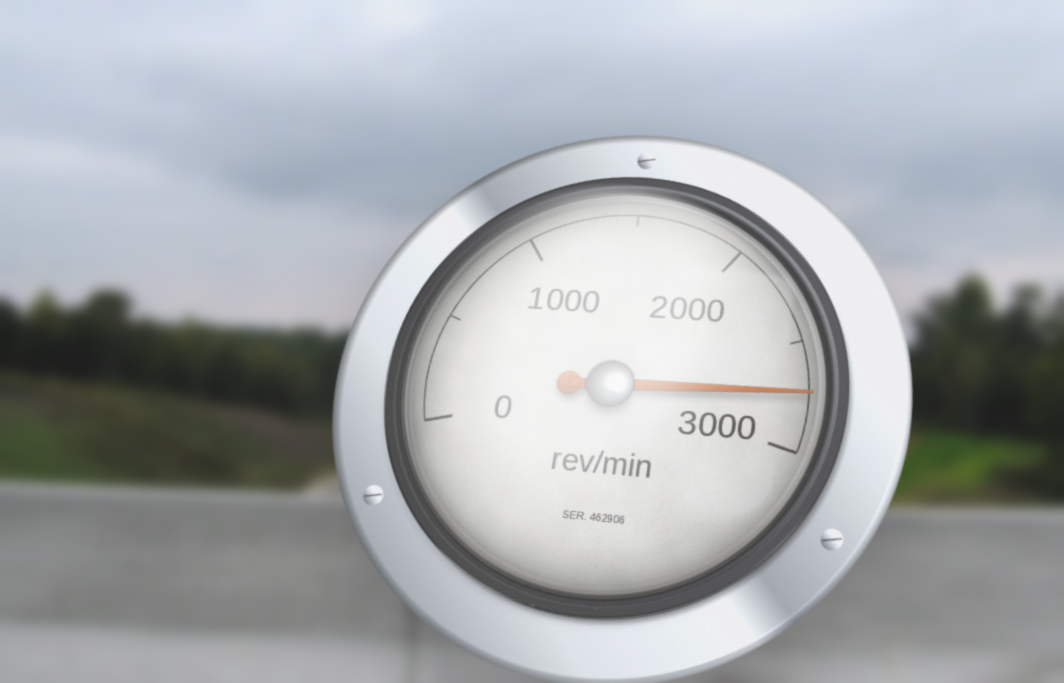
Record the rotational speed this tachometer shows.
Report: 2750 rpm
